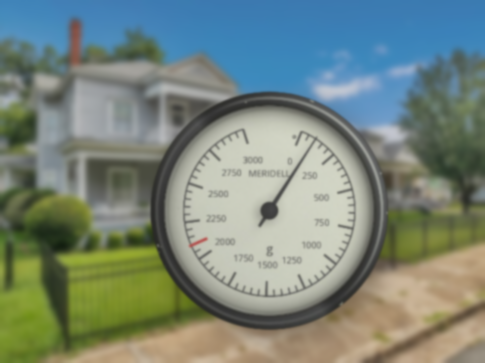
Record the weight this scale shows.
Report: 100 g
